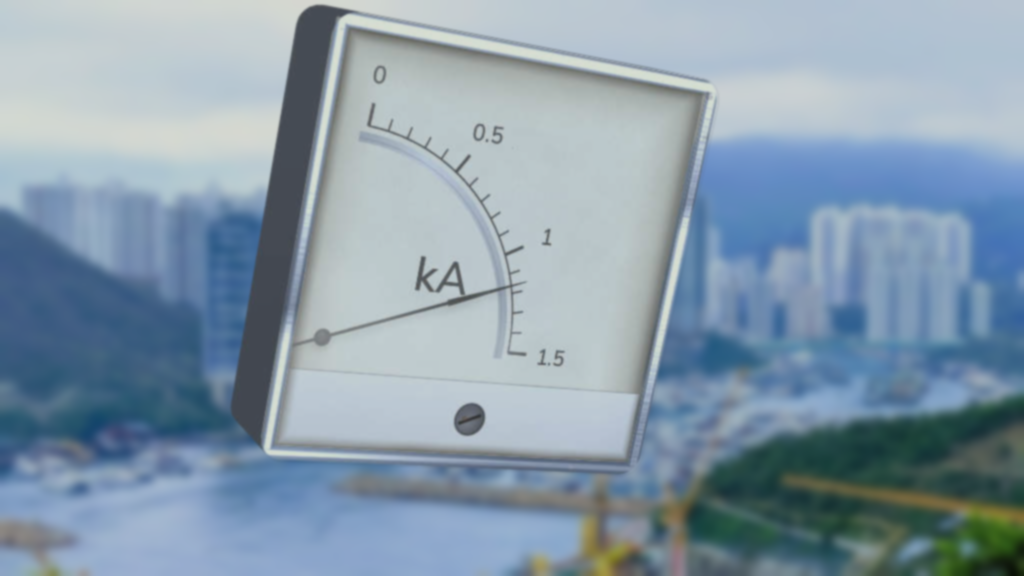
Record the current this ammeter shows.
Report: 1.15 kA
